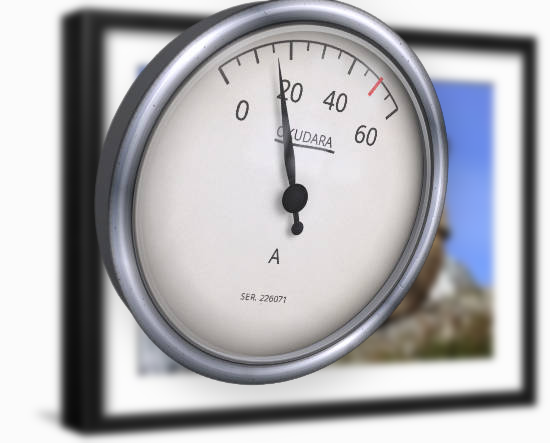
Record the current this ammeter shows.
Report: 15 A
